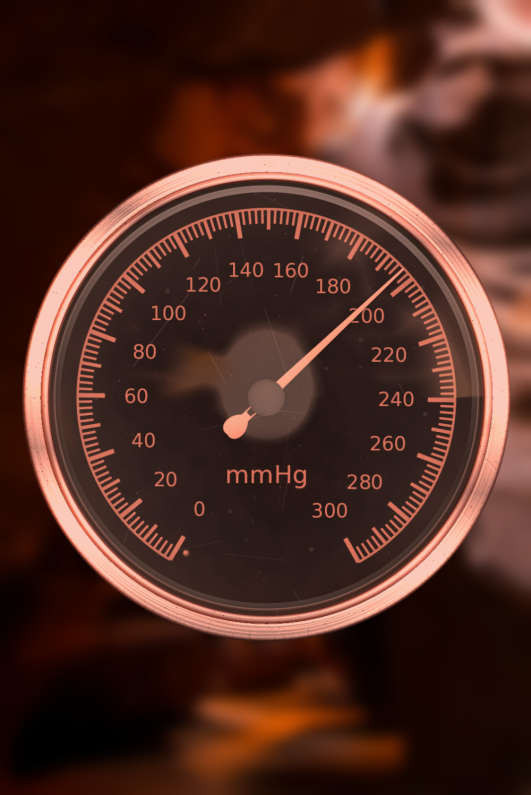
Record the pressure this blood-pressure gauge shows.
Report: 196 mmHg
